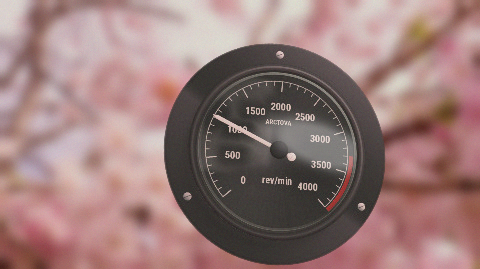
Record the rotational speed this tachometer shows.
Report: 1000 rpm
